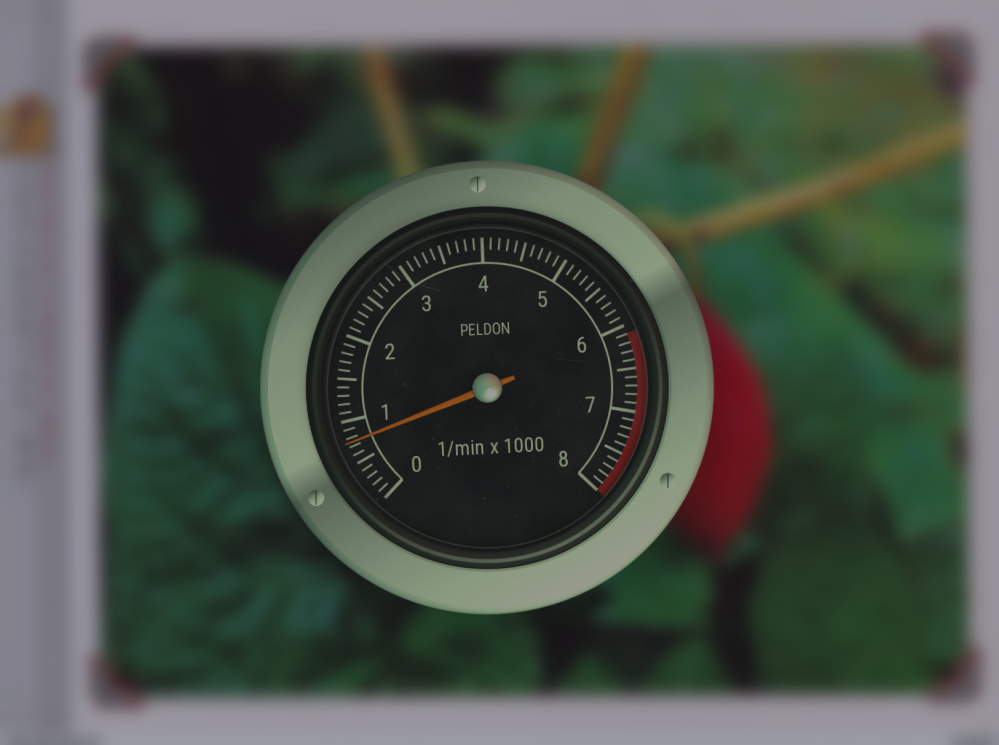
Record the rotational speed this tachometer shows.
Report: 750 rpm
